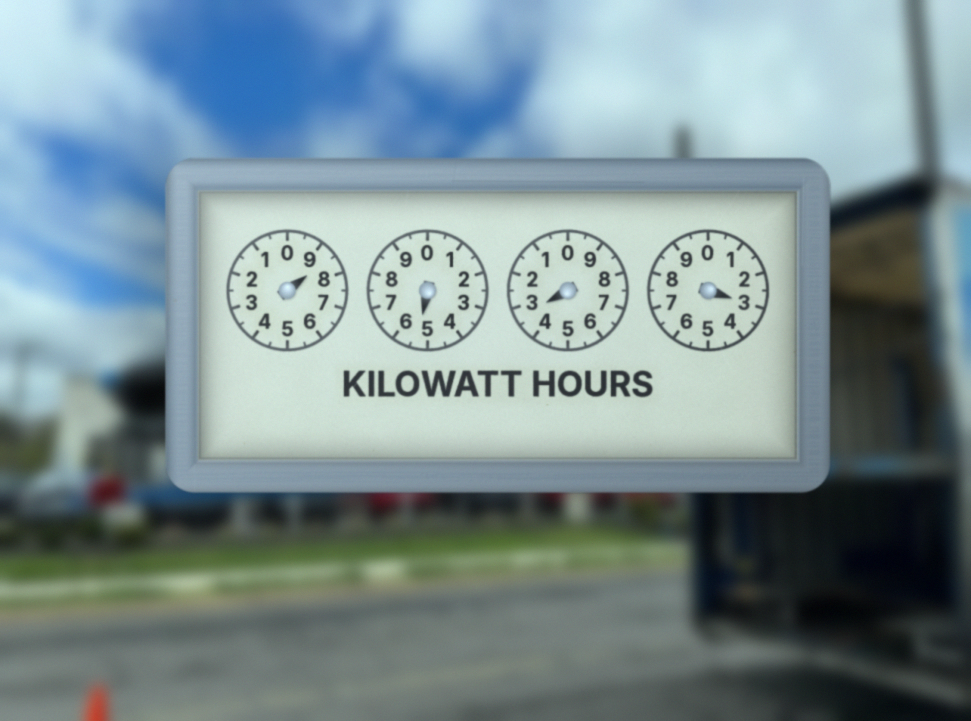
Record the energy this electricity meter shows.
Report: 8533 kWh
